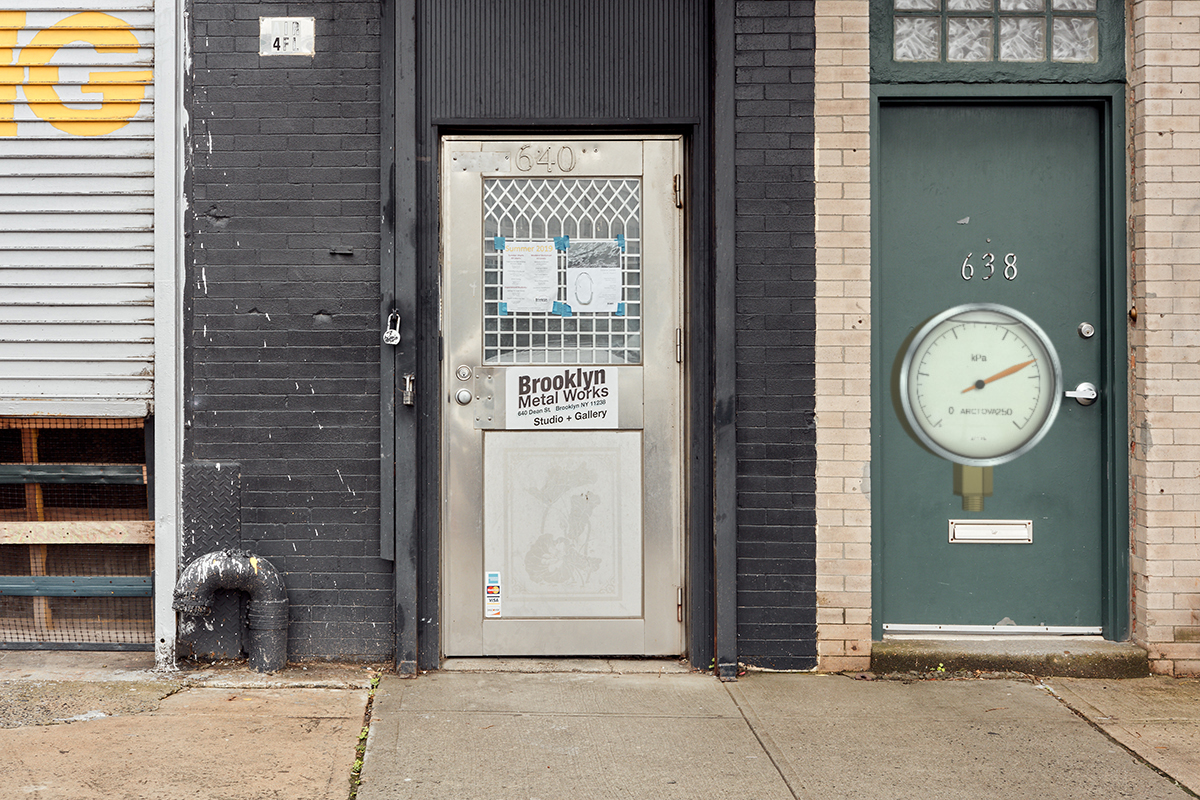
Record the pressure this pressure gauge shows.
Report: 185 kPa
